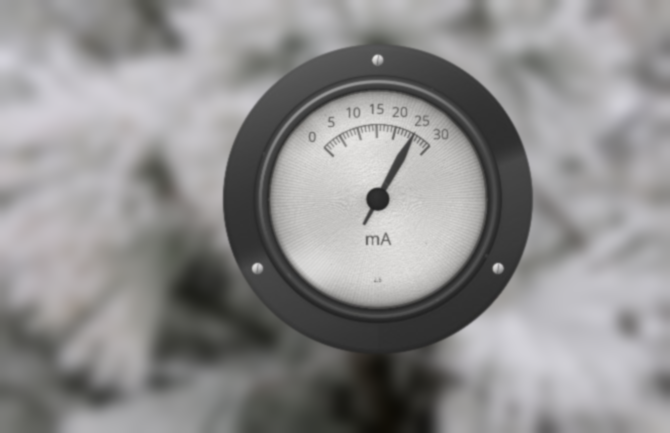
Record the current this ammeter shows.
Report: 25 mA
